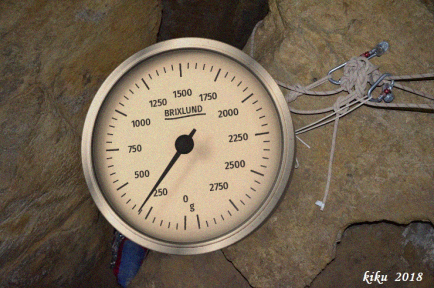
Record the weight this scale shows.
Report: 300 g
